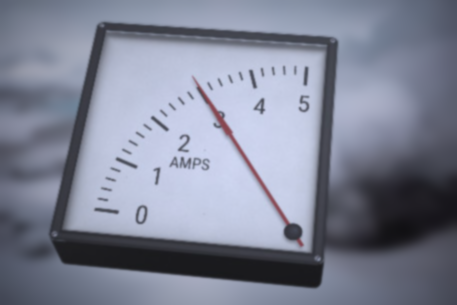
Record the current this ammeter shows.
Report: 3 A
